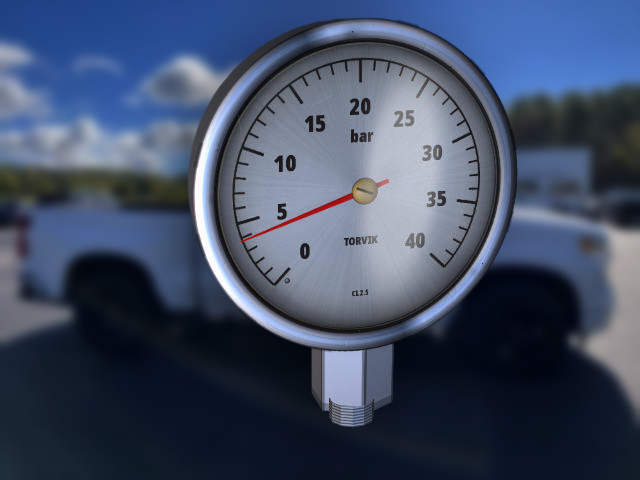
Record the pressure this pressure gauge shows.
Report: 4 bar
